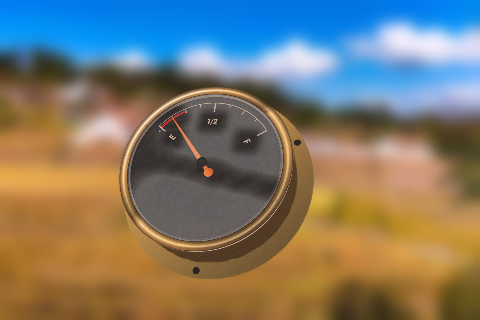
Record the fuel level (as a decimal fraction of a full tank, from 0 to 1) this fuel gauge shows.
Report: 0.125
